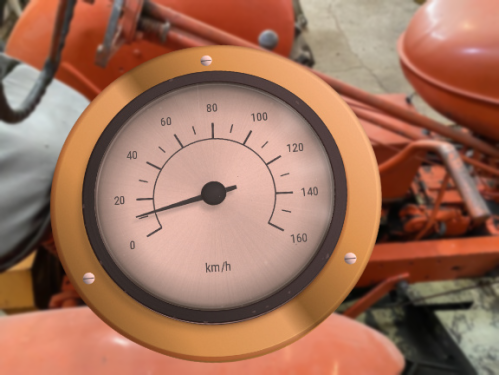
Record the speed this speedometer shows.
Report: 10 km/h
